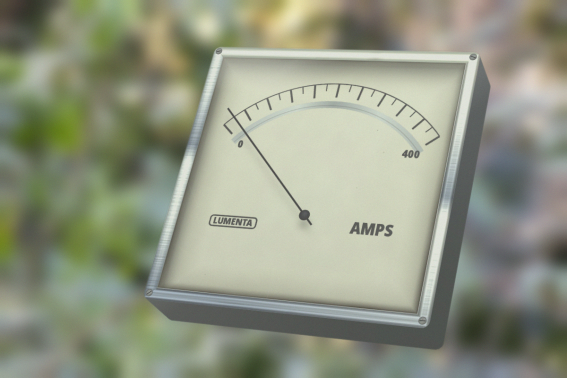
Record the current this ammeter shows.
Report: 20 A
